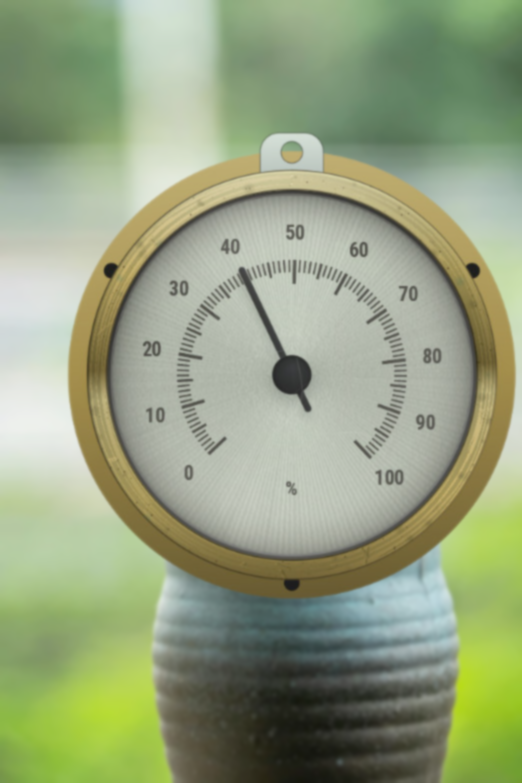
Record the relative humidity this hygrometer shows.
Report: 40 %
